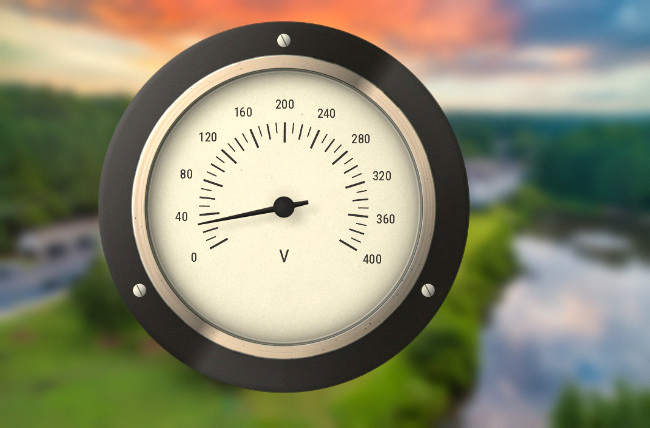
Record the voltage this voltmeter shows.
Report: 30 V
